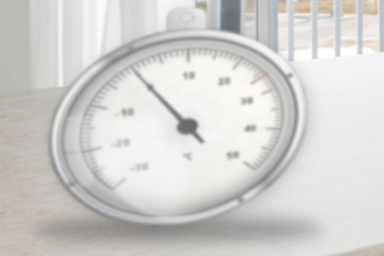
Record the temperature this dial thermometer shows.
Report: 0 °C
